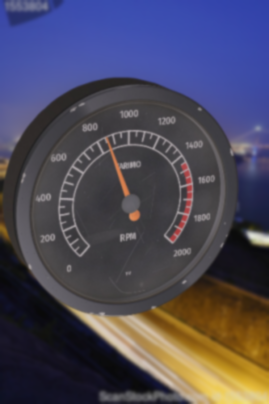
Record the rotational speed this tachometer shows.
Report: 850 rpm
